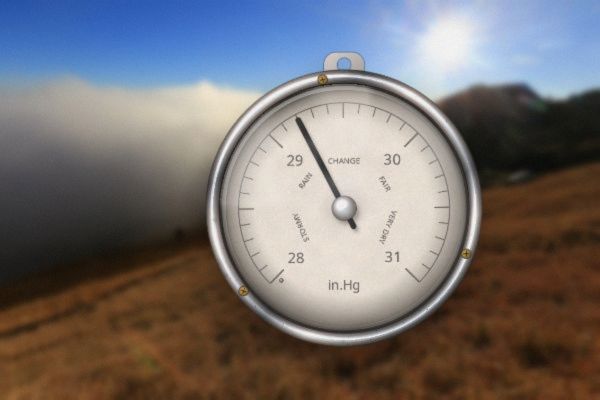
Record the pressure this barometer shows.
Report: 29.2 inHg
